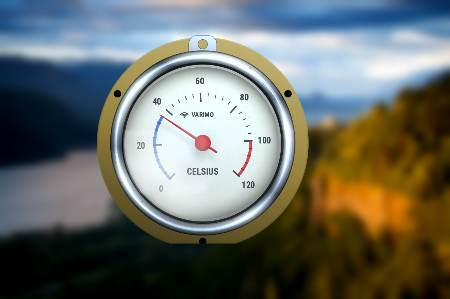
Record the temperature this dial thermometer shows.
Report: 36 °C
